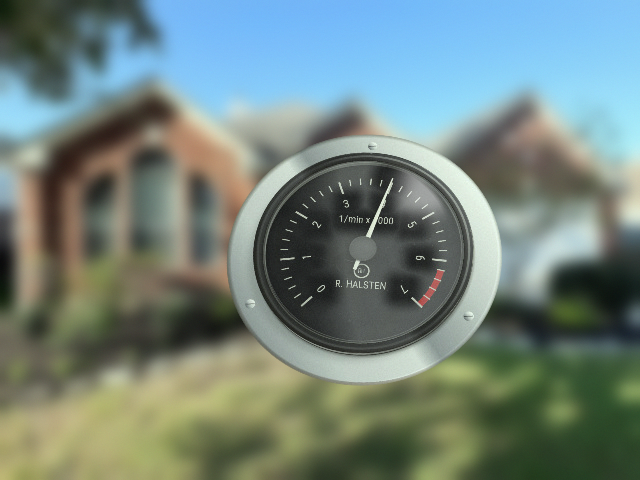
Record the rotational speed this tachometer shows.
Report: 4000 rpm
